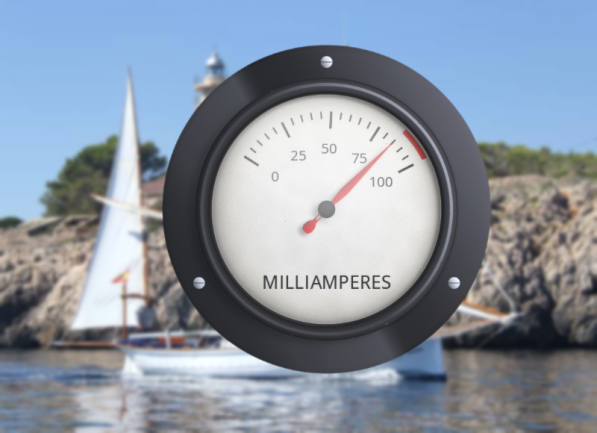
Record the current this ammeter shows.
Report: 85 mA
